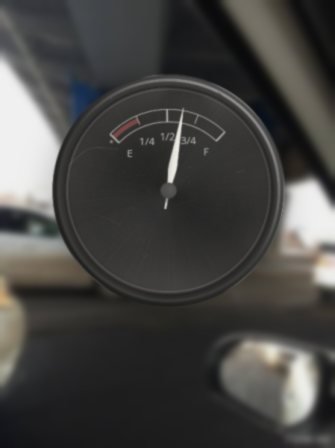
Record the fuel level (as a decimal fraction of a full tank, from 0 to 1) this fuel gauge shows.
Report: 0.625
